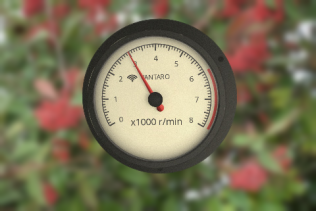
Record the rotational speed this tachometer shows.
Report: 3000 rpm
